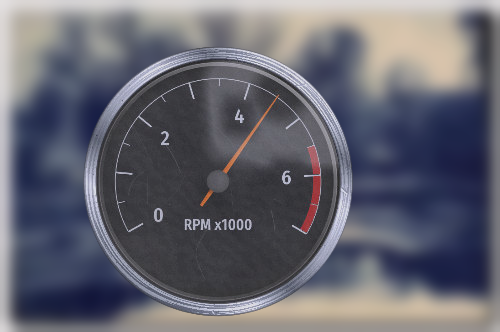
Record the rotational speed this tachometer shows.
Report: 4500 rpm
